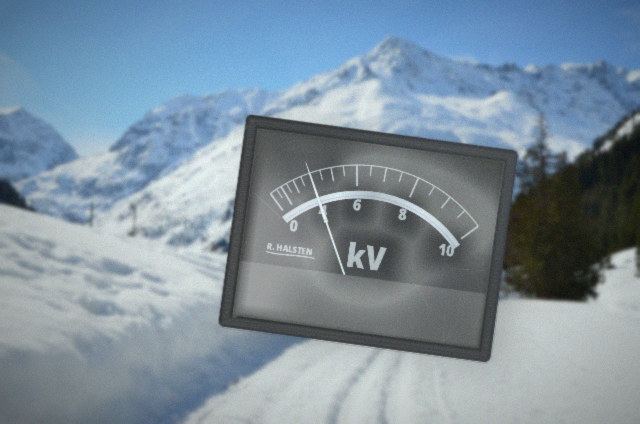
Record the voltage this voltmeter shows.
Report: 4 kV
